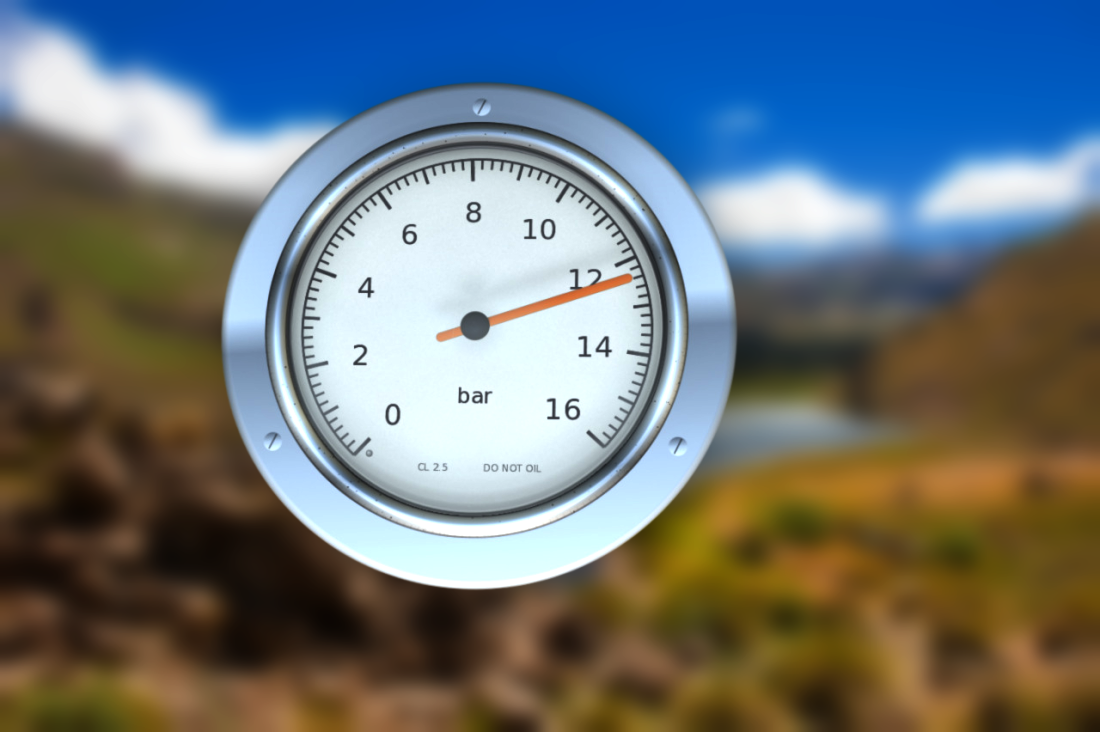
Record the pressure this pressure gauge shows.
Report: 12.4 bar
